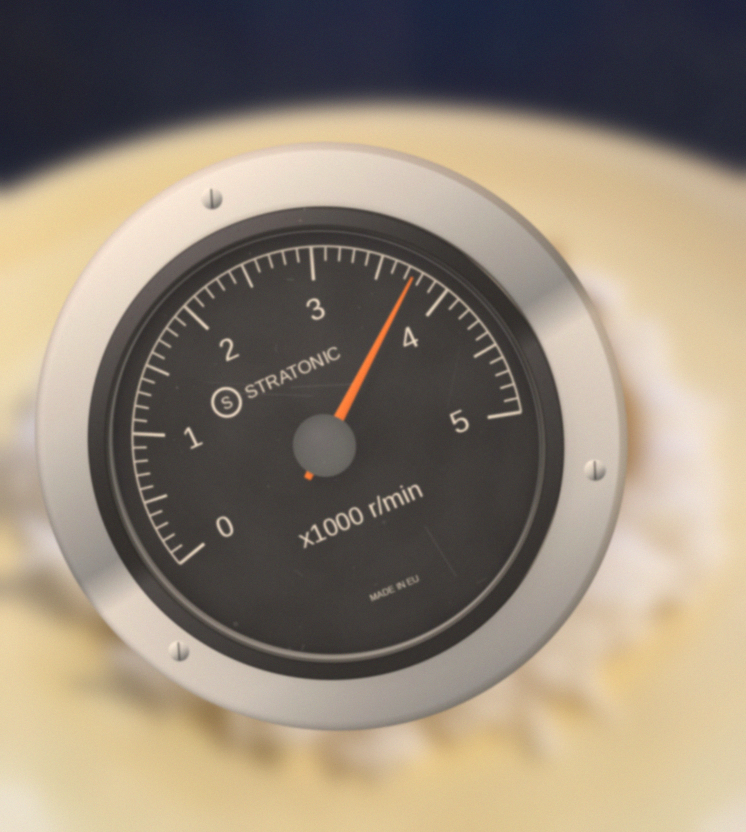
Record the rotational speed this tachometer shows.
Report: 3750 rpm
